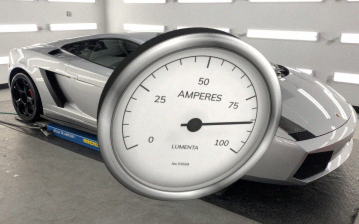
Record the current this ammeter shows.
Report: 85 A
